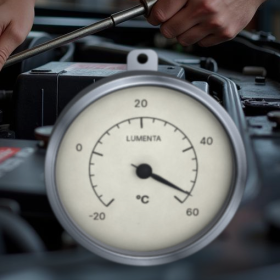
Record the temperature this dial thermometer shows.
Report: 56 °C
